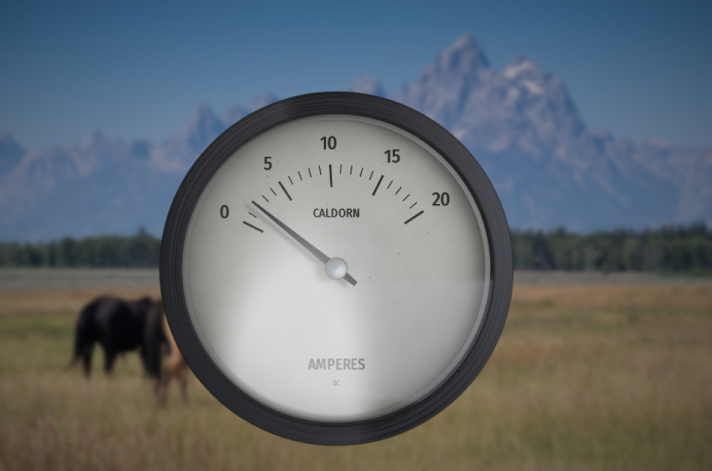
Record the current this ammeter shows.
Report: 2 A
